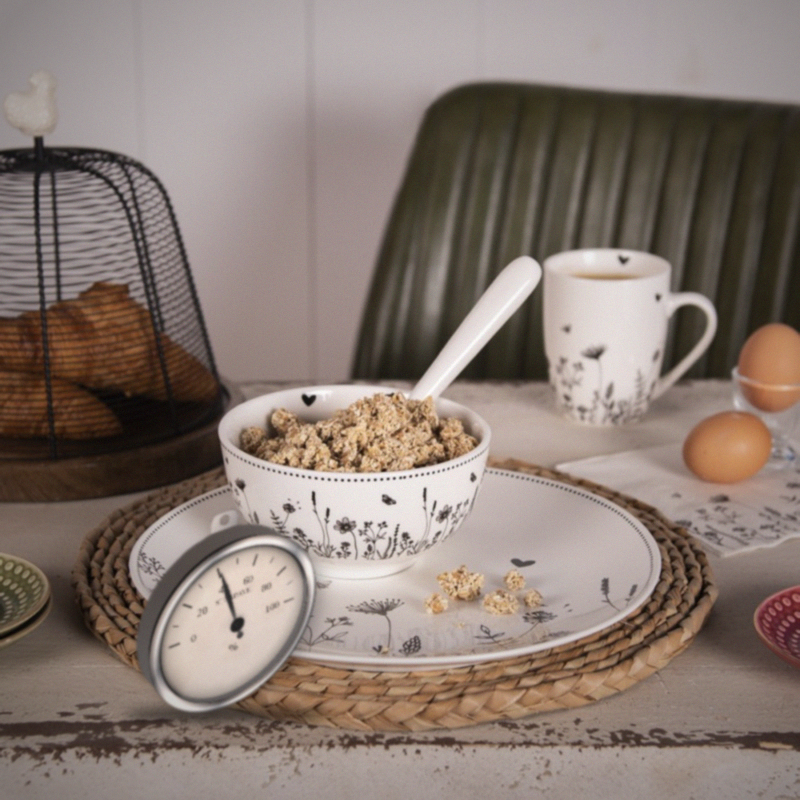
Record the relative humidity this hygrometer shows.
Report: 40 %
